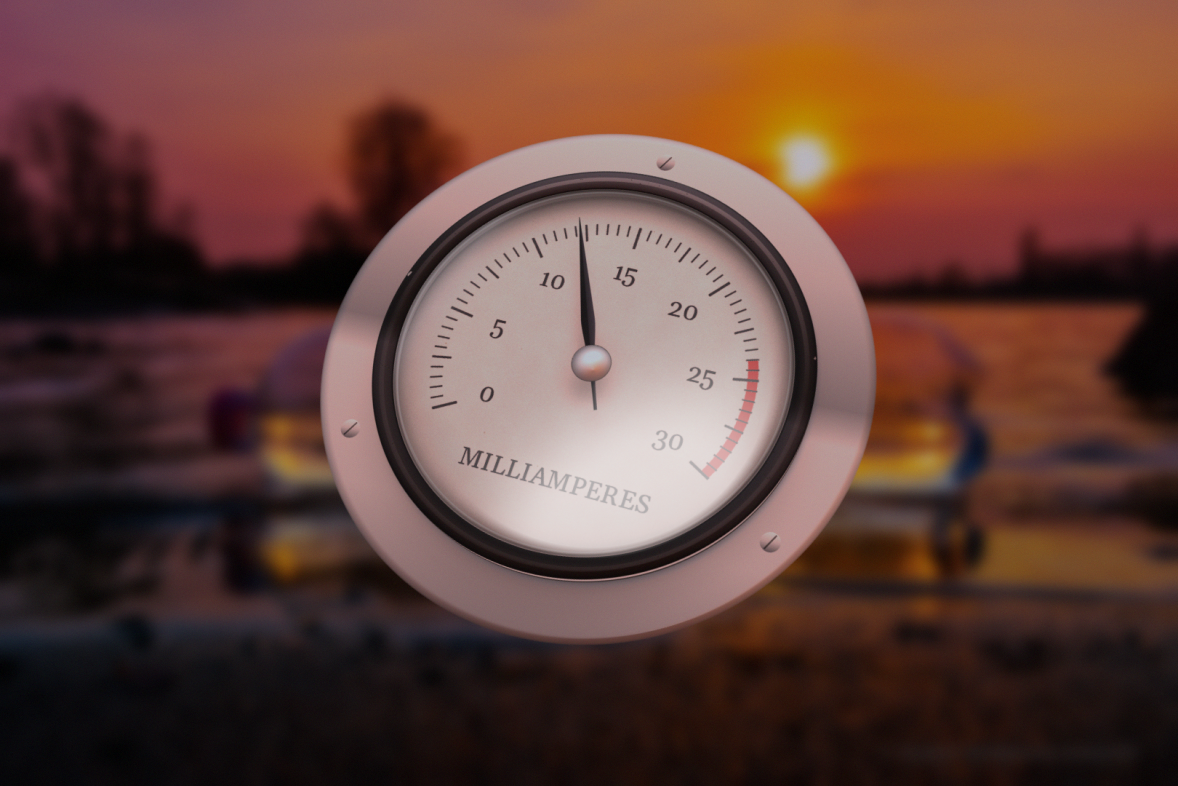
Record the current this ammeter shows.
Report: 12.25 mA
